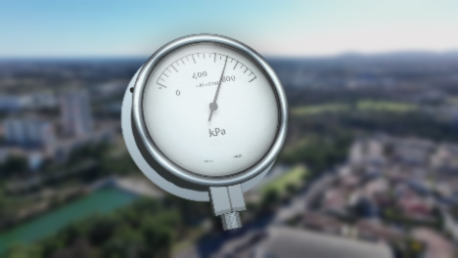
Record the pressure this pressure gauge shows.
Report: 700 kPa
